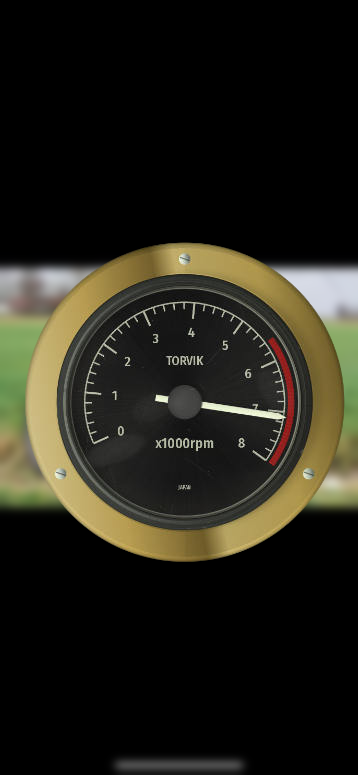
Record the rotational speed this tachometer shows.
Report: 7100 rpm
